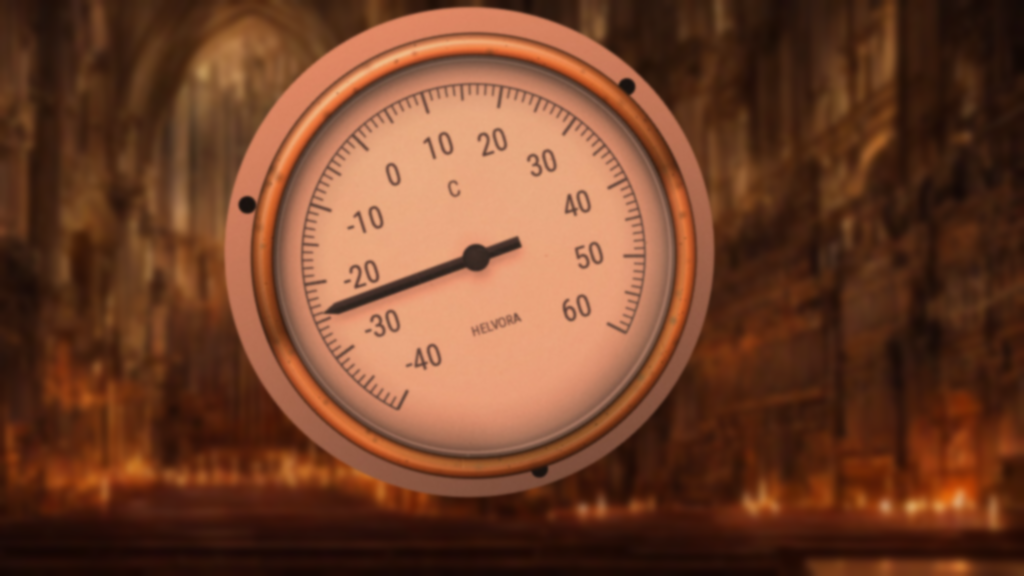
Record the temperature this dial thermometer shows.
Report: -24 °C
